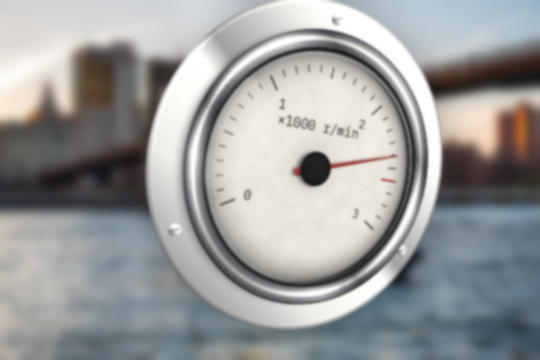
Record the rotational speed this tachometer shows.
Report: 2400 rpm
